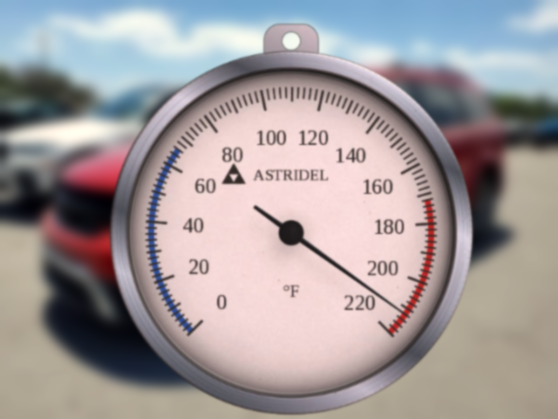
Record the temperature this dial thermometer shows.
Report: 212 °F
